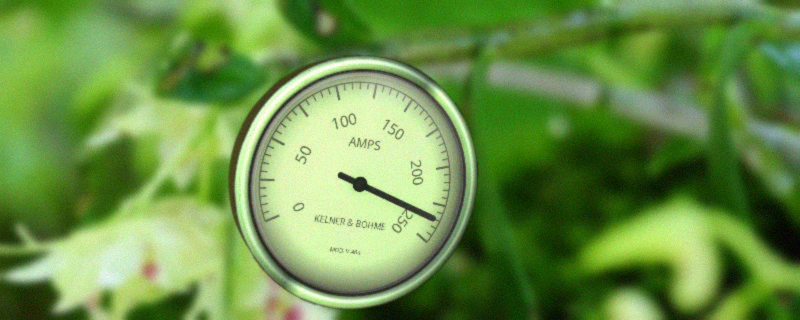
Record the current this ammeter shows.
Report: 235 A
